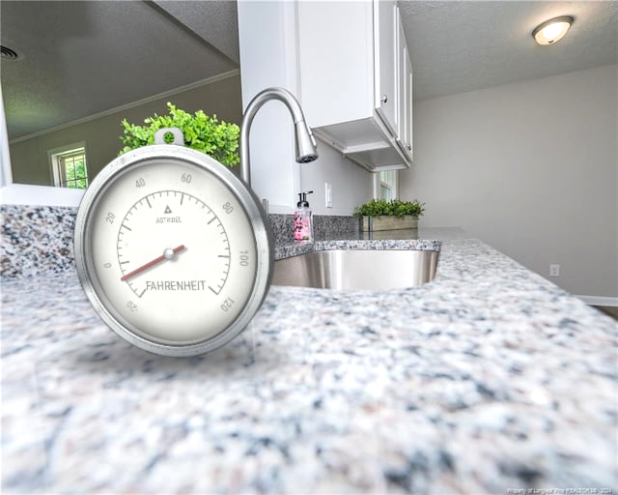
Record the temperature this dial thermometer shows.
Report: -8 °F
